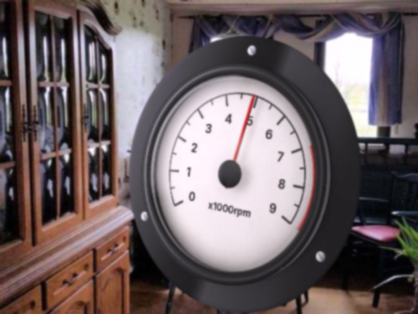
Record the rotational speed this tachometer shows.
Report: 5000 rpm
